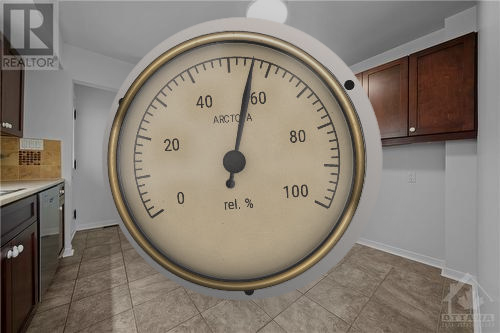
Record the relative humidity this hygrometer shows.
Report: 56 %
